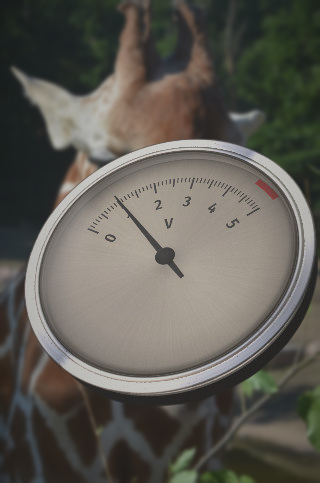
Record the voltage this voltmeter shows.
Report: 1 V
